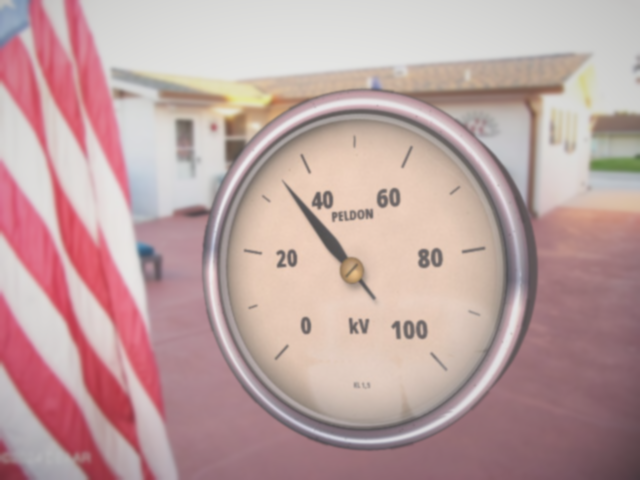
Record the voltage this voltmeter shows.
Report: 35 kV
